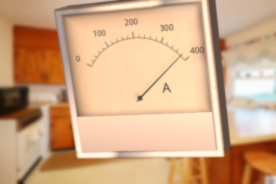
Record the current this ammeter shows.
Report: 380 A
